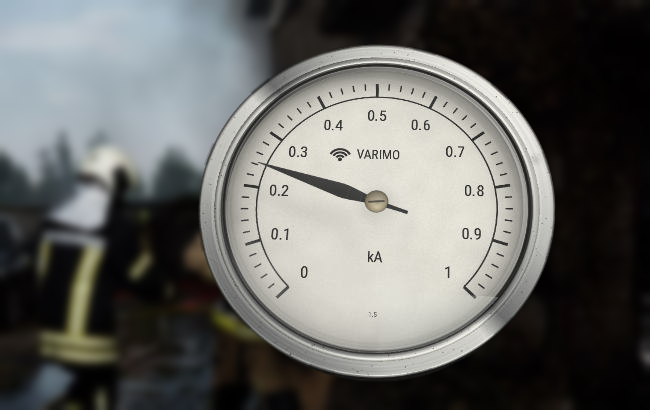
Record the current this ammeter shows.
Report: 0.24 kA
